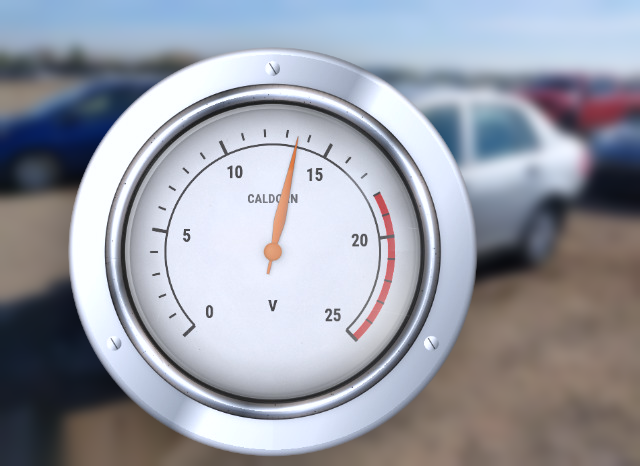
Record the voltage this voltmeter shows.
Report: 13.5 V
